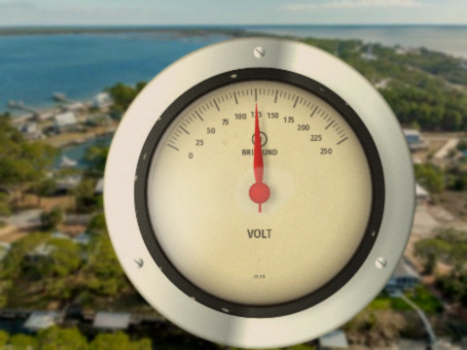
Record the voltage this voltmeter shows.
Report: 125 V
